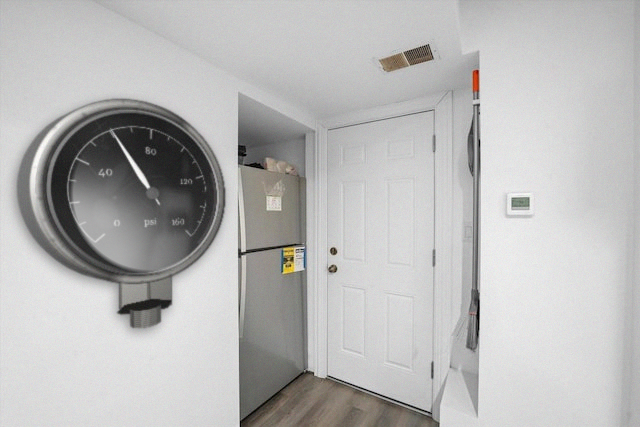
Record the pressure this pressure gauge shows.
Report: 60 psi
